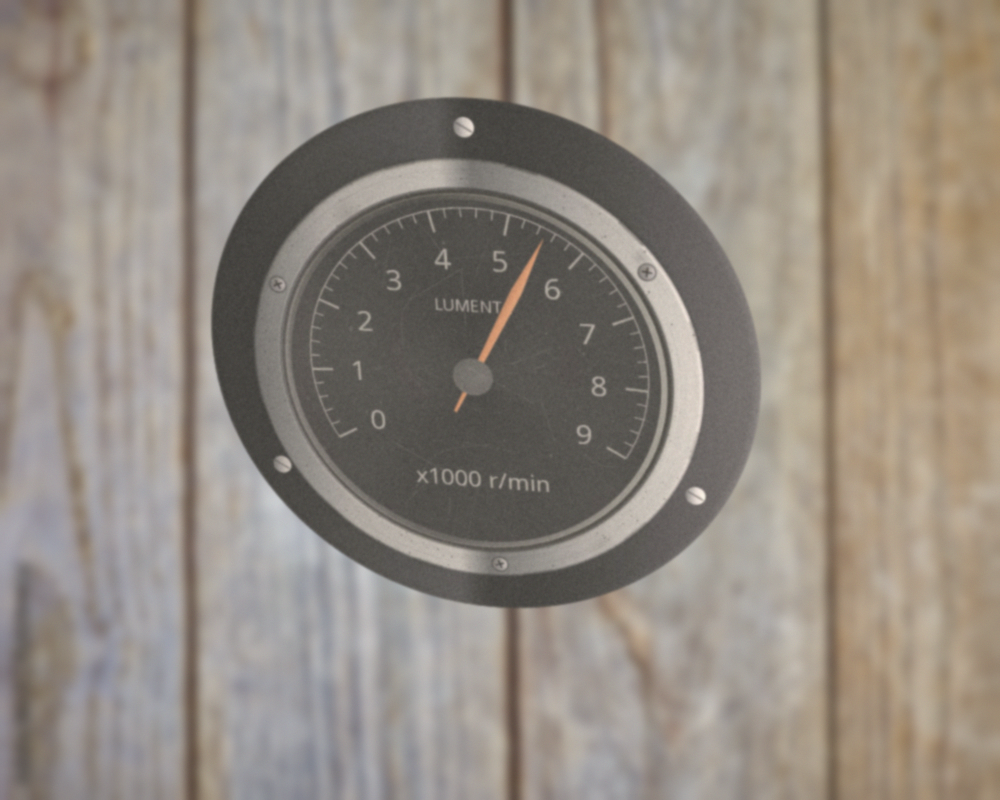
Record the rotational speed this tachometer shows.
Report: 5500 rpm
